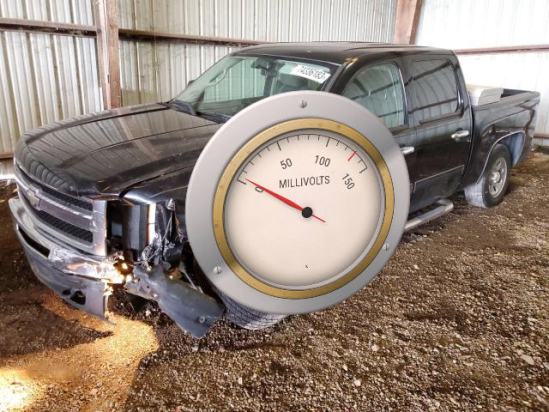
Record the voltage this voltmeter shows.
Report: 5 mV
